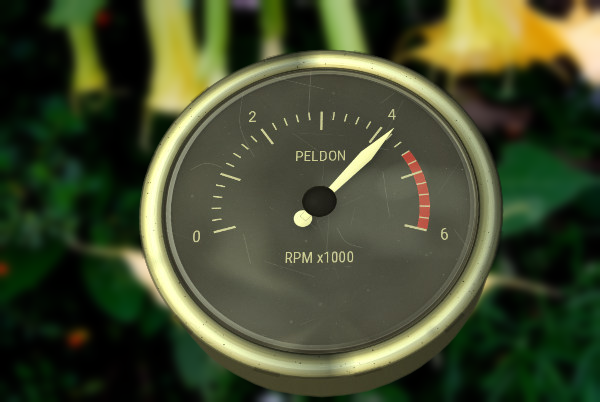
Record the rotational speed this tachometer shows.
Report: 4200 rpm
